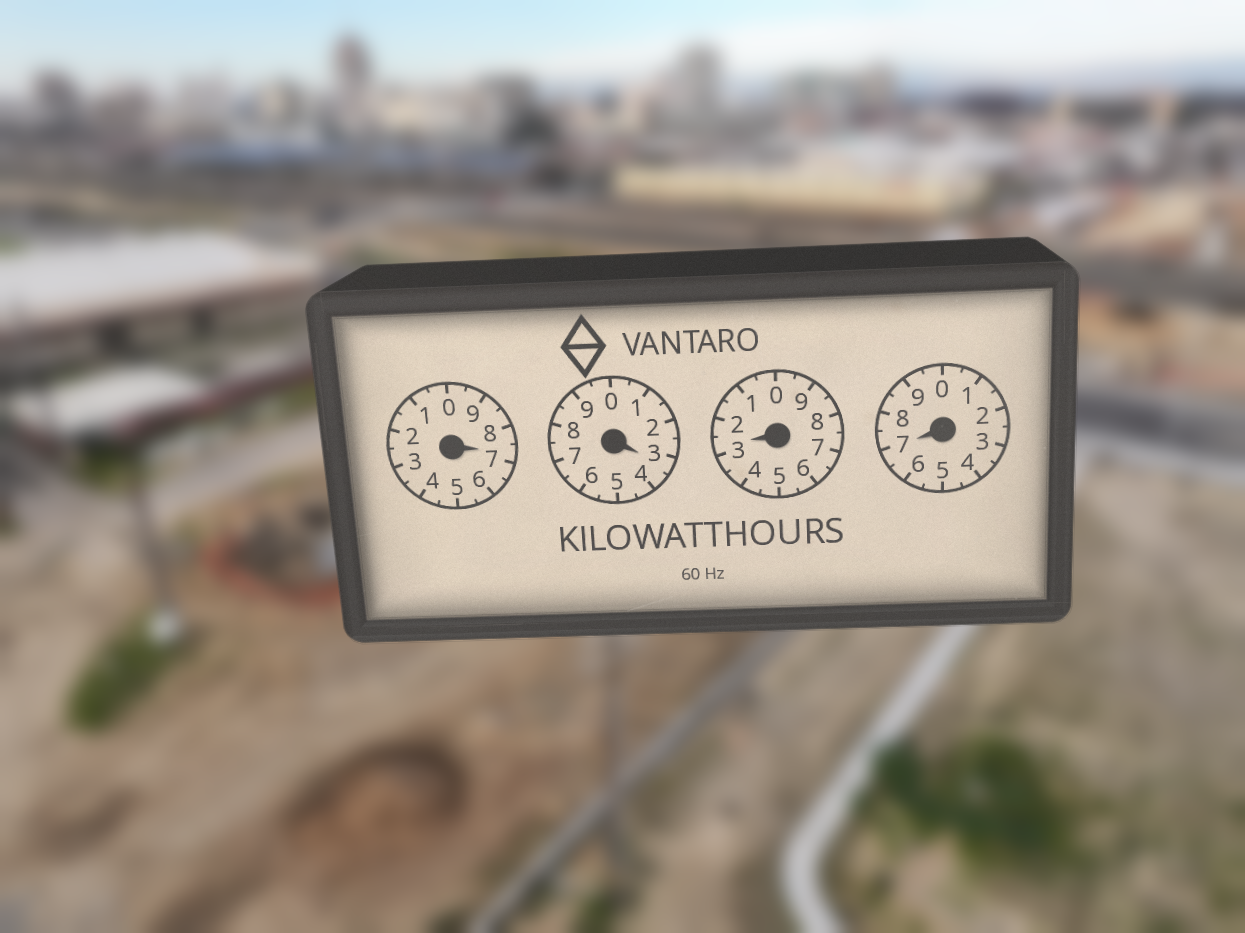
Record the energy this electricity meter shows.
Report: 7327 kWh
